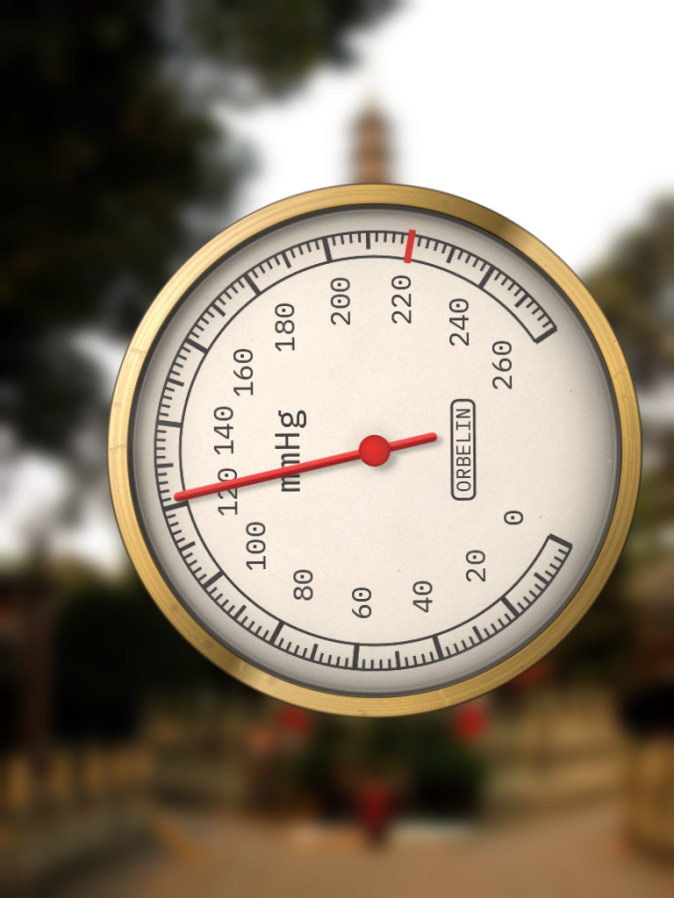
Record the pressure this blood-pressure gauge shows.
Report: 122 mmHg
